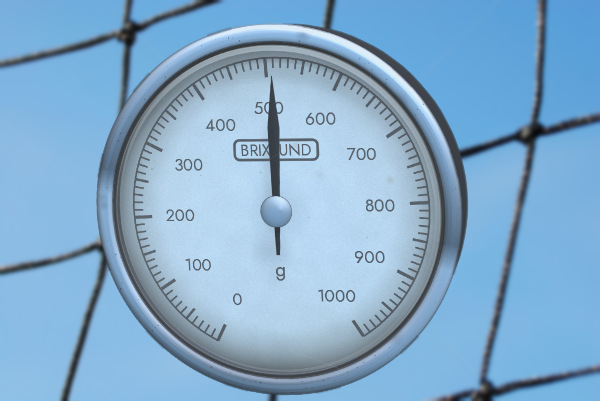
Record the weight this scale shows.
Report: 510 g
